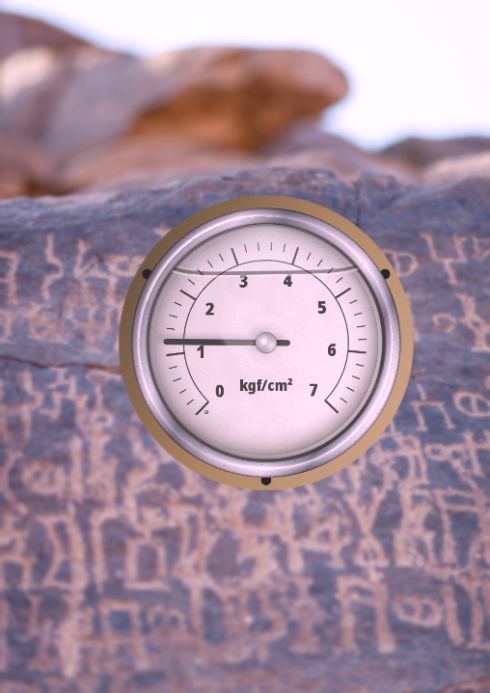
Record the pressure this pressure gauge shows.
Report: 1.2 kg/cm²
